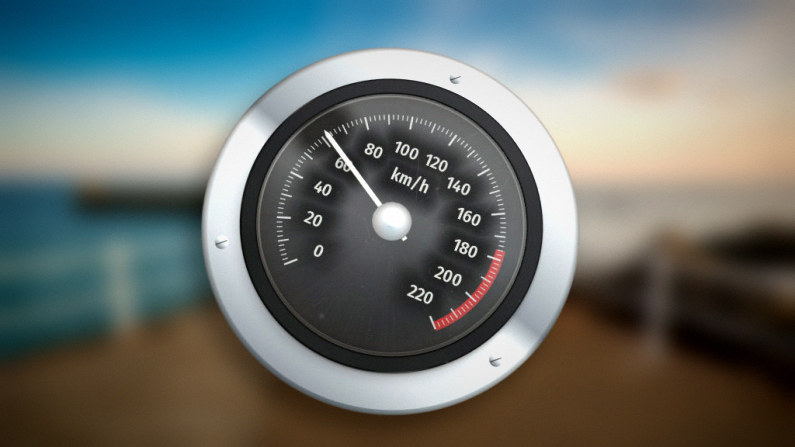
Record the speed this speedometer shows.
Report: 62 km/h
